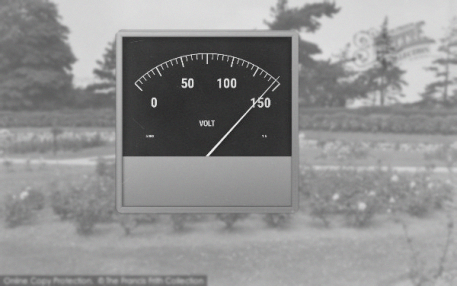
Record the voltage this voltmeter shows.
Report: 145 V
